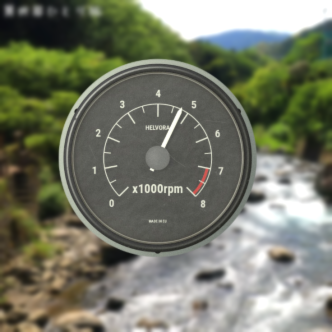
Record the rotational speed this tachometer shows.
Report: 4750 rpm
